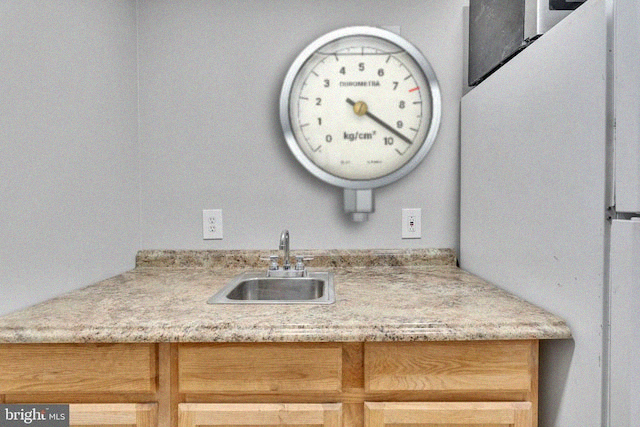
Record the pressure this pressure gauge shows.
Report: 9.5 kg/cm²
